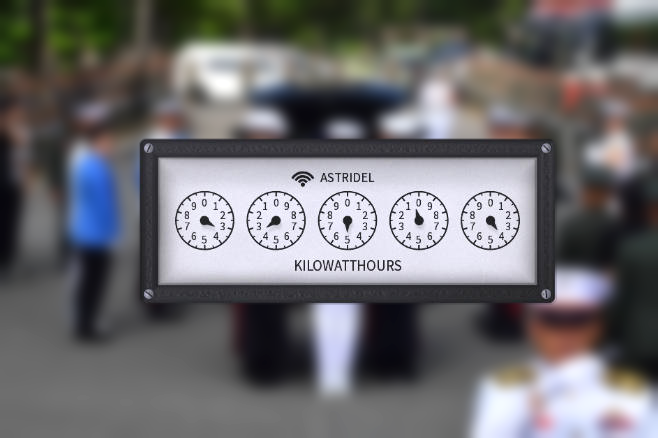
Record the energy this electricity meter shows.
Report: 33504 kWh
